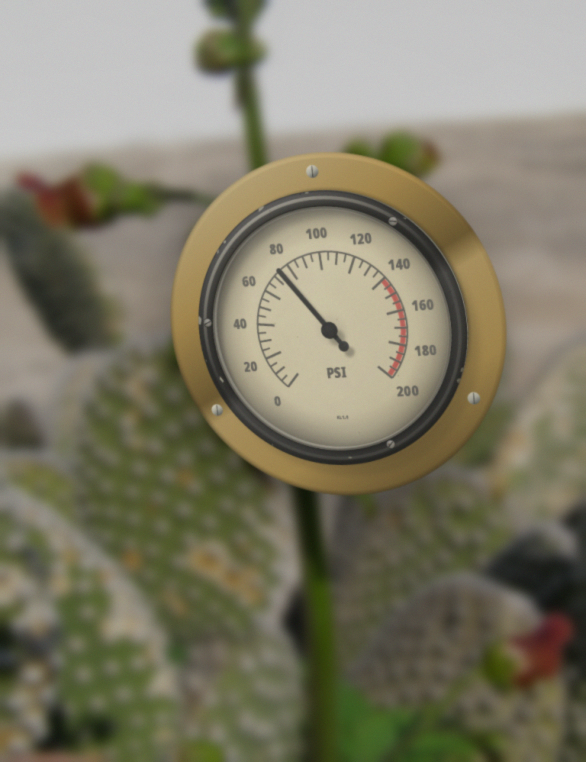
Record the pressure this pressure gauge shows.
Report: 75 psi
